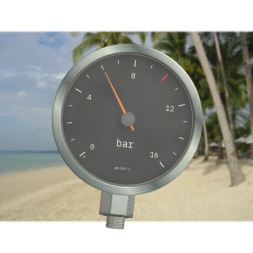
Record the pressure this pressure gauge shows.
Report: 6 bar
